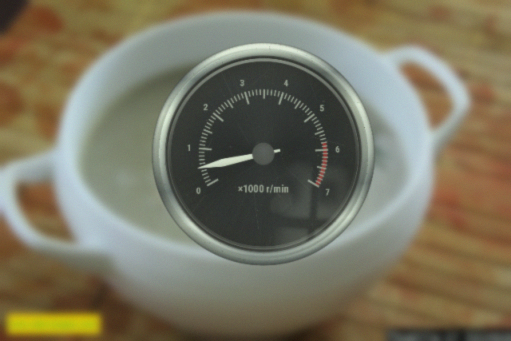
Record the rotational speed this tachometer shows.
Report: 500 rpm
